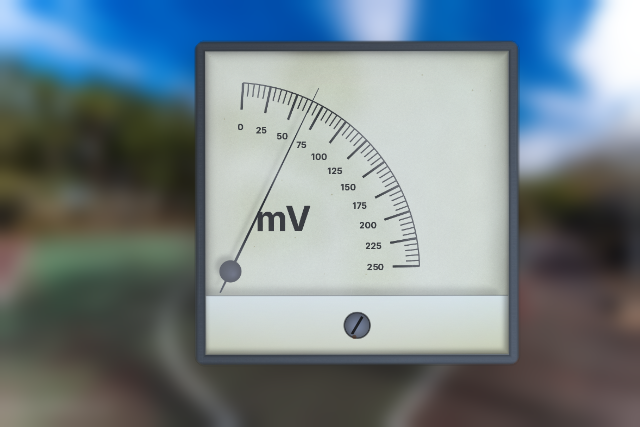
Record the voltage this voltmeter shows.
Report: 65 mV
